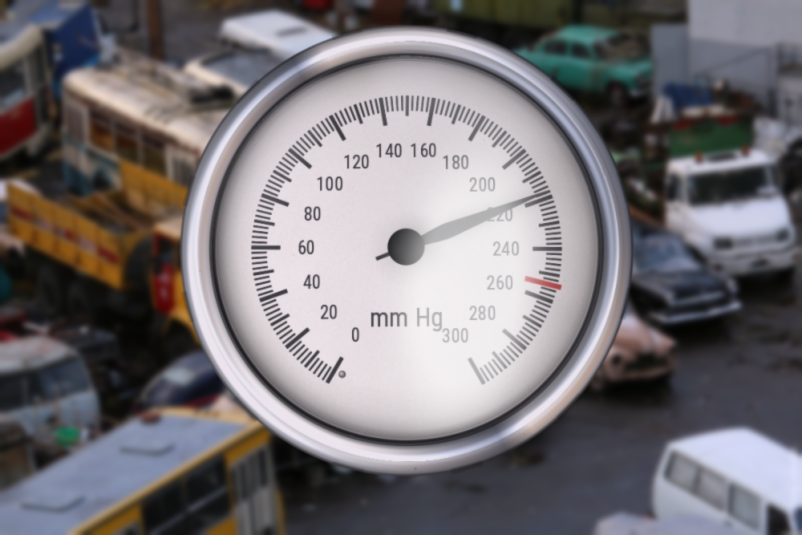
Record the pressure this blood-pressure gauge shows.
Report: 218 mmHg
